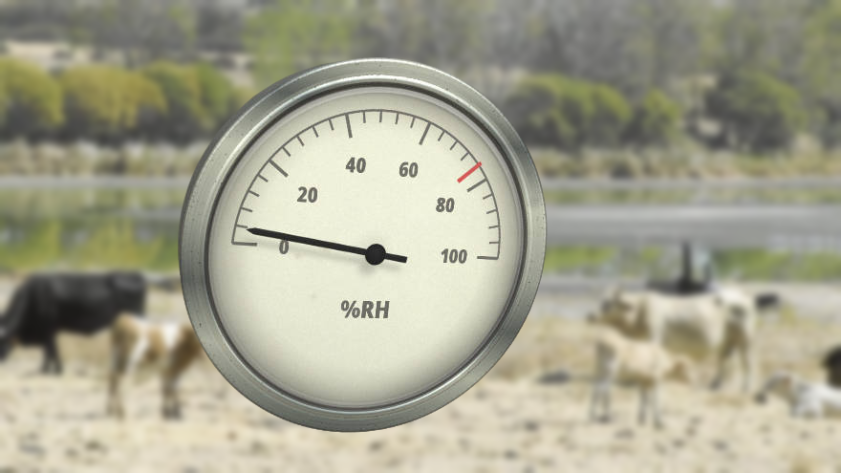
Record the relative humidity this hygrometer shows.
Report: 4 %
